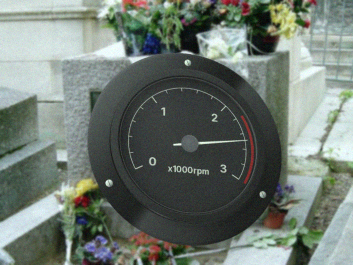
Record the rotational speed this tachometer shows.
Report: 2500 rpm
